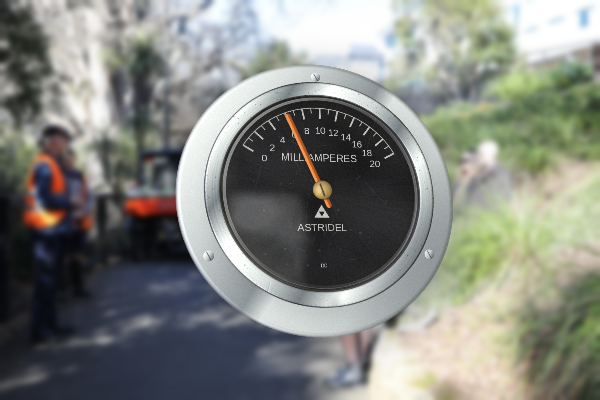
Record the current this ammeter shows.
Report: 6 mA
